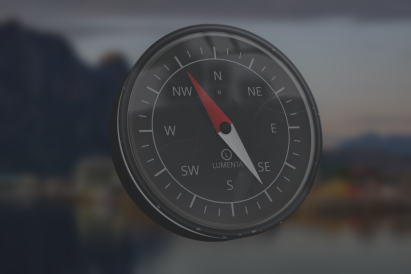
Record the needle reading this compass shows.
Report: 330 °
